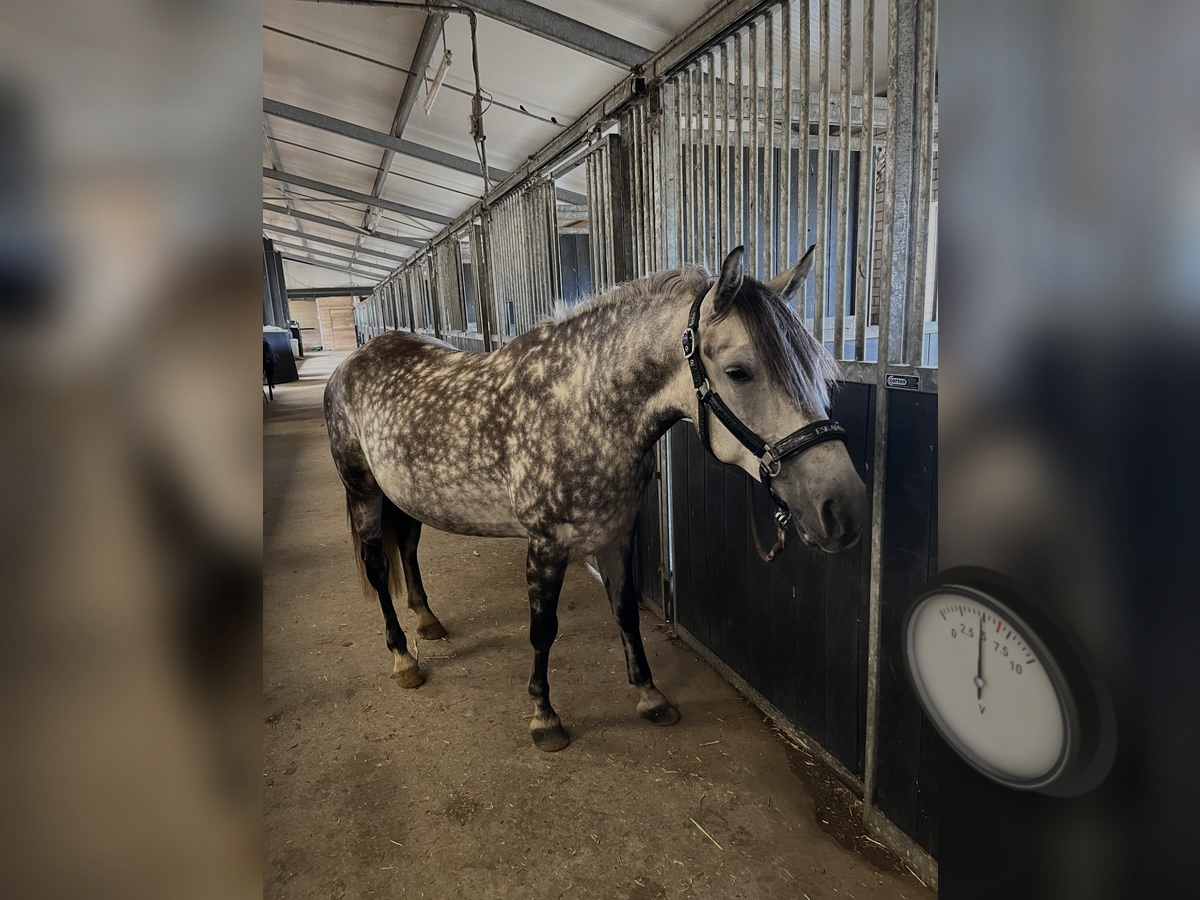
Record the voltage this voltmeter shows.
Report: 5 V
